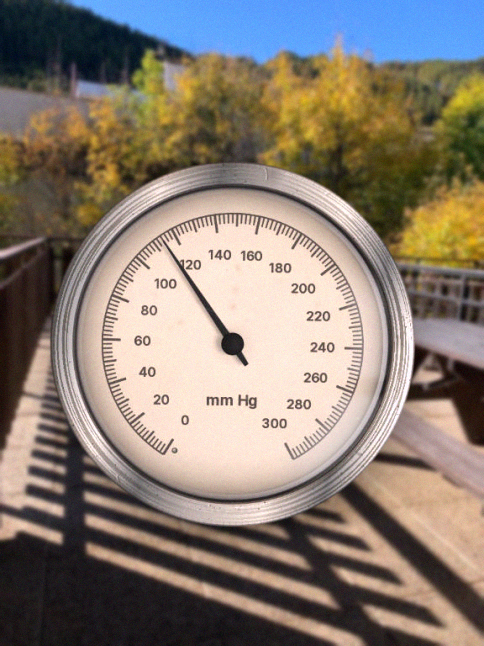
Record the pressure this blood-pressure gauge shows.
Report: 114 mmHg
